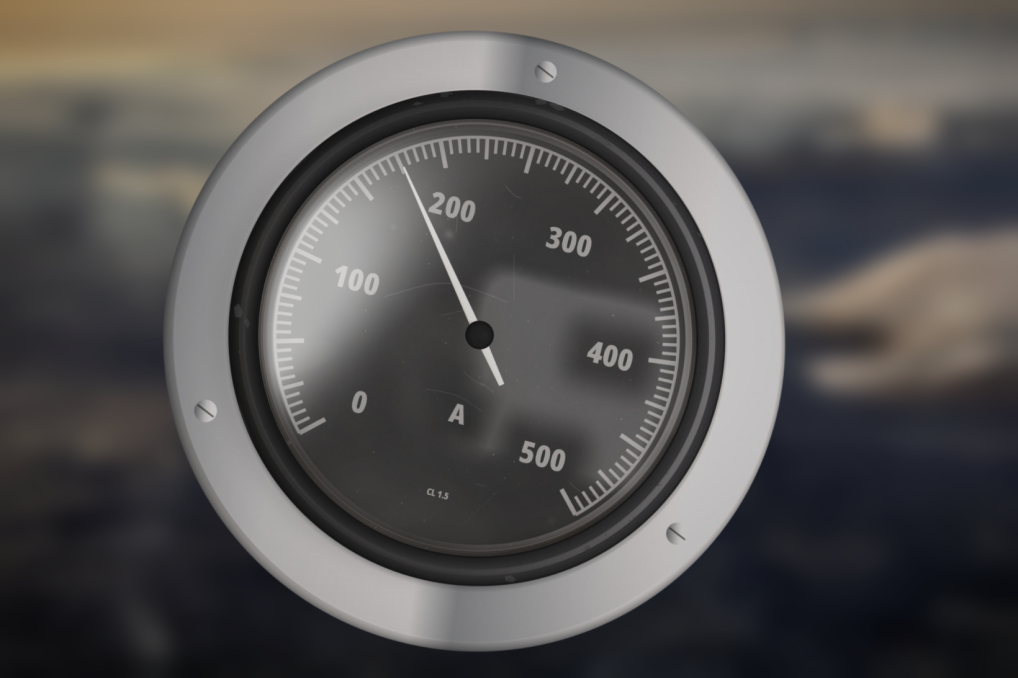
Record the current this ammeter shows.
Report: 175 A
